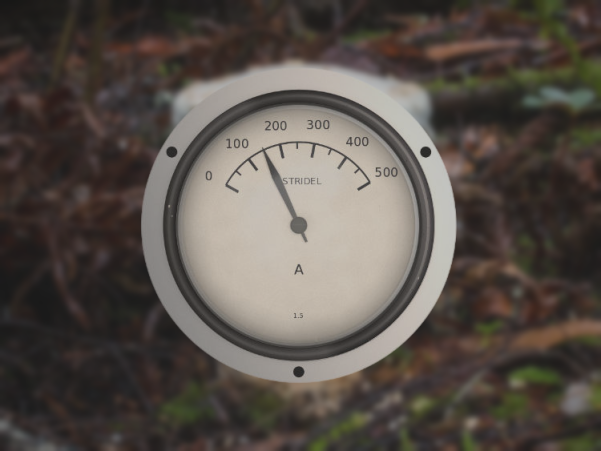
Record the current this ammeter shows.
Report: 150 A
